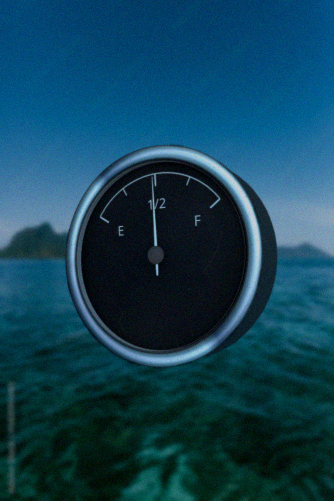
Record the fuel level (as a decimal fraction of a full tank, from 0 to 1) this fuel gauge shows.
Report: 0.5
